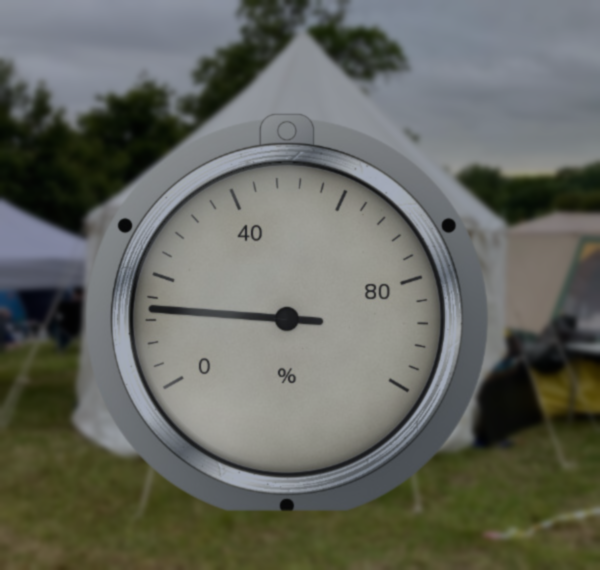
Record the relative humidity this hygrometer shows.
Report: 14 %
